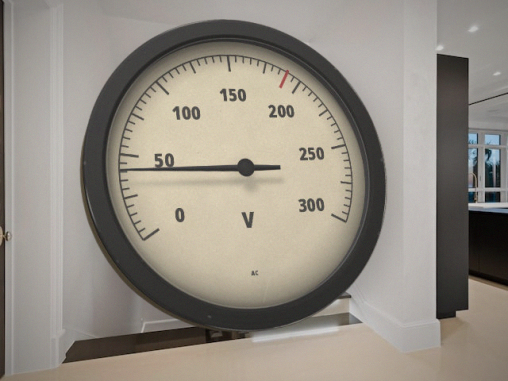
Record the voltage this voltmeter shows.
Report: 40 V
